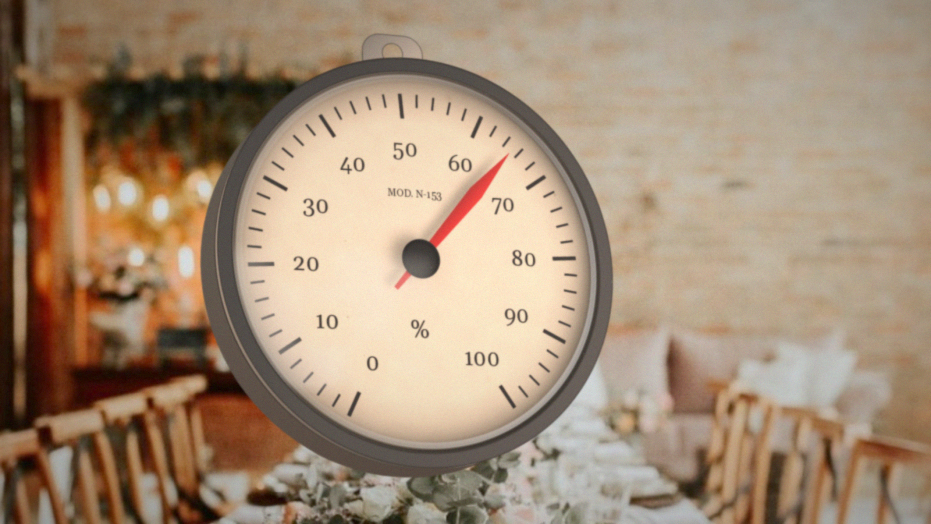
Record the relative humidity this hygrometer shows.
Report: 65 %
